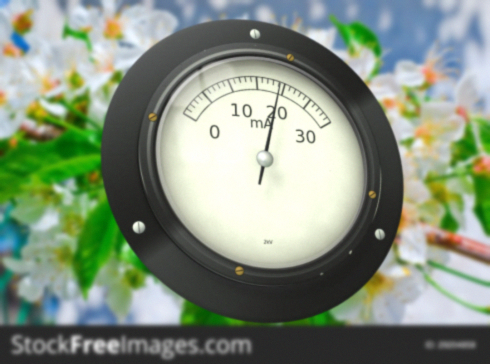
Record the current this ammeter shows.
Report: 19 mA
